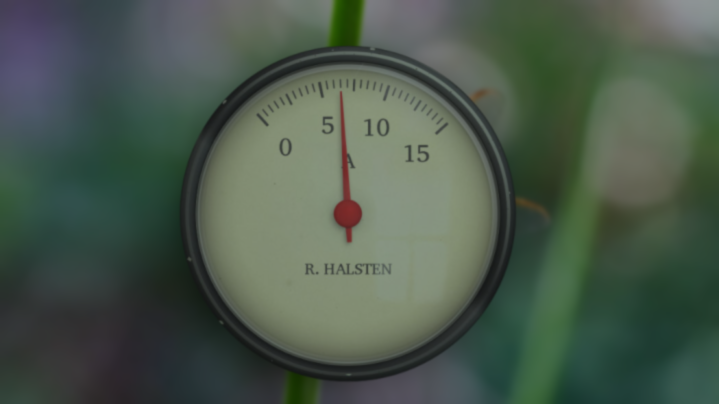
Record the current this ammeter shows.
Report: 6.5 A
